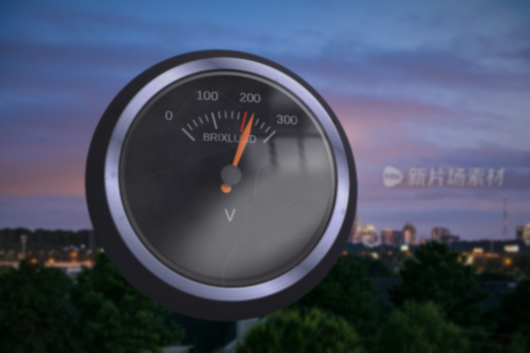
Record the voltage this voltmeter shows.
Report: 220 V
